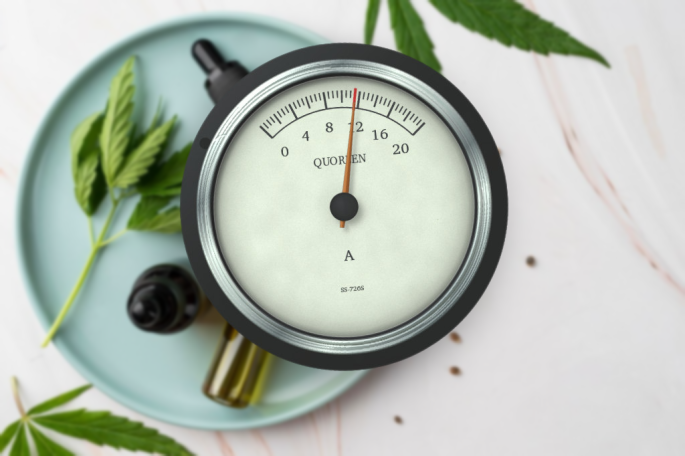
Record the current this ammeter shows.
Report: 11.5 A
